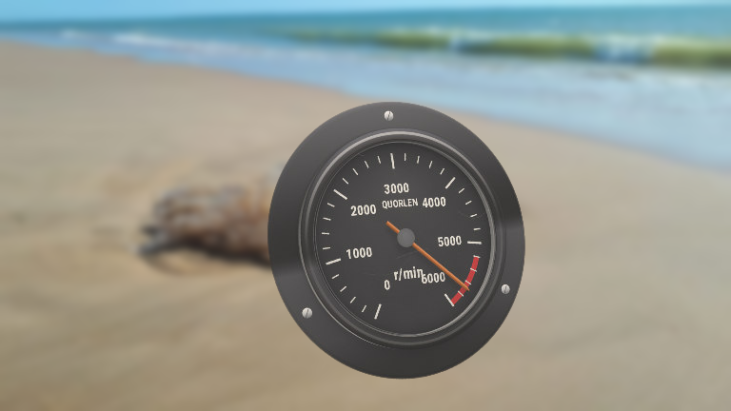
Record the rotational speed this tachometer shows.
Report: 5700 rpm
